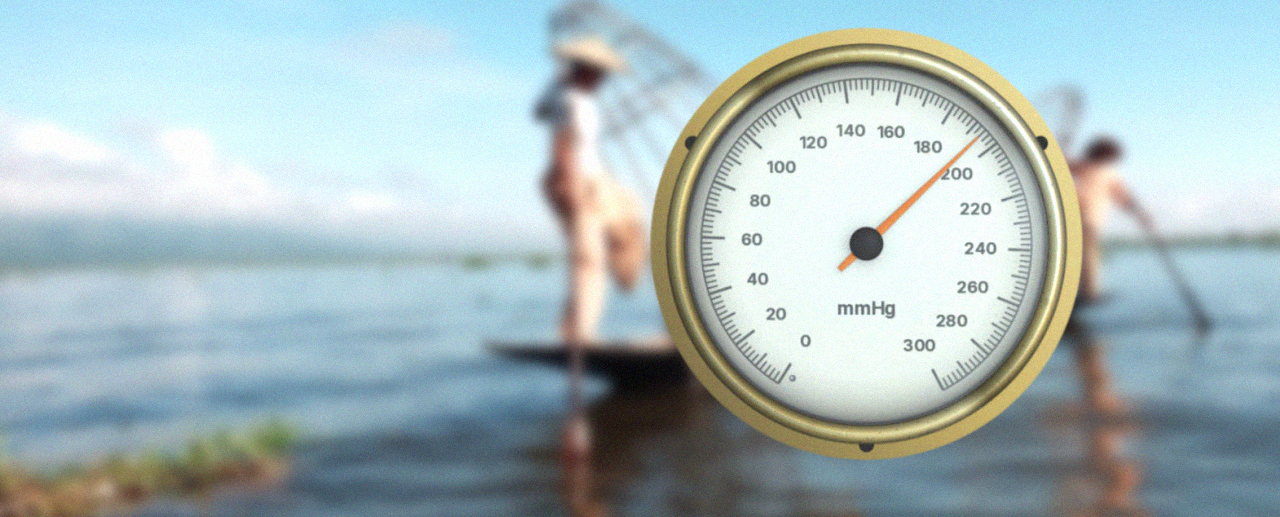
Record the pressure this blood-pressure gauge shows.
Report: 194 mmHg
